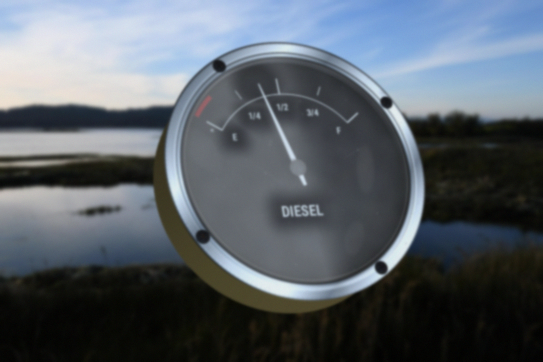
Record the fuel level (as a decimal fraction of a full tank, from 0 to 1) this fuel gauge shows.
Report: 0.375
